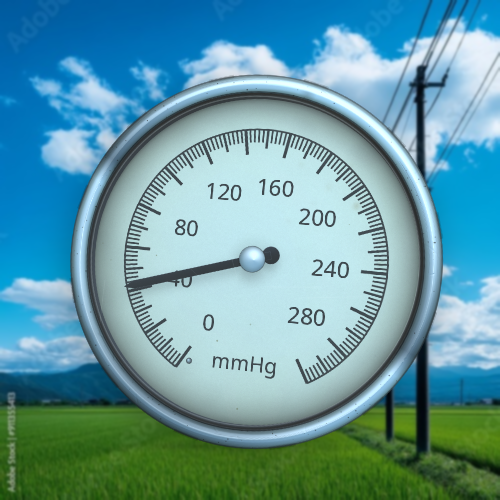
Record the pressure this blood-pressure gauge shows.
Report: 42 mmHg
